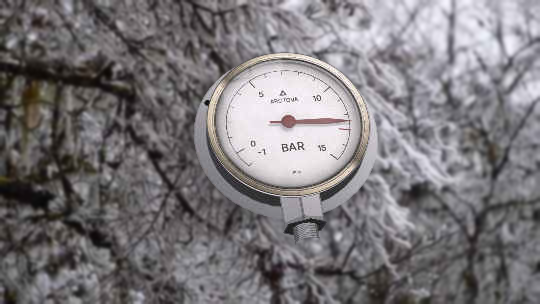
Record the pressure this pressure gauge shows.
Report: 12.5 bar
